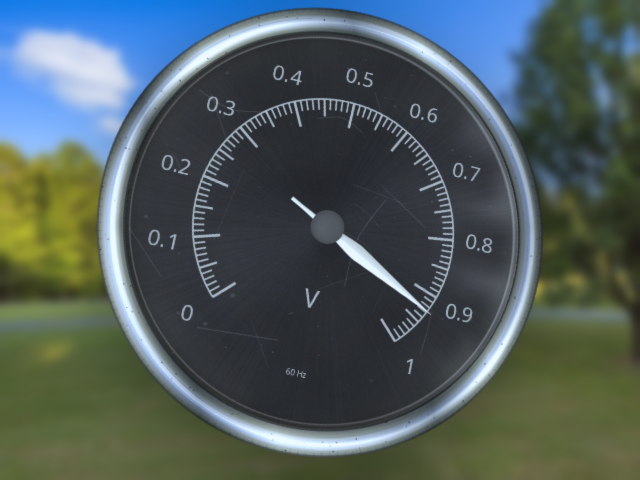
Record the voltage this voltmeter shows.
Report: 0.93 V
